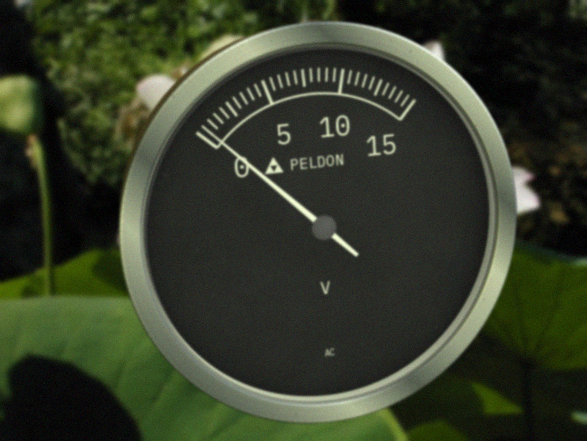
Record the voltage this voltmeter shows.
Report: 0.5 V
